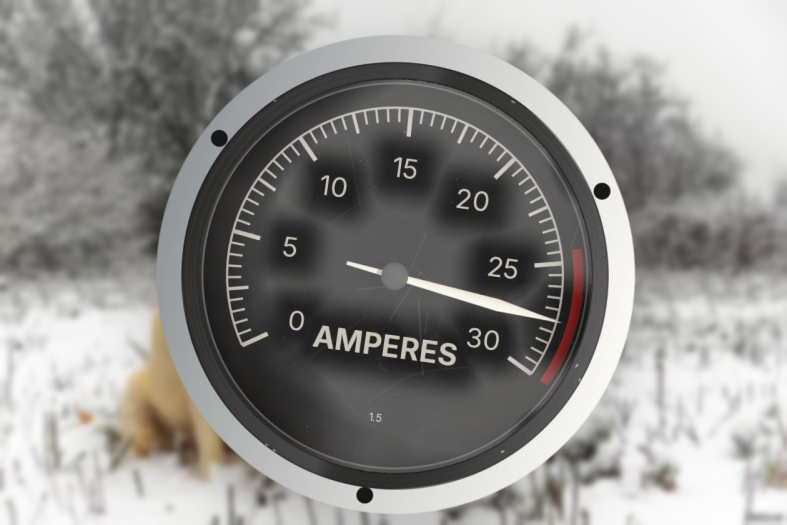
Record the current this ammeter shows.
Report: 27.5 A
